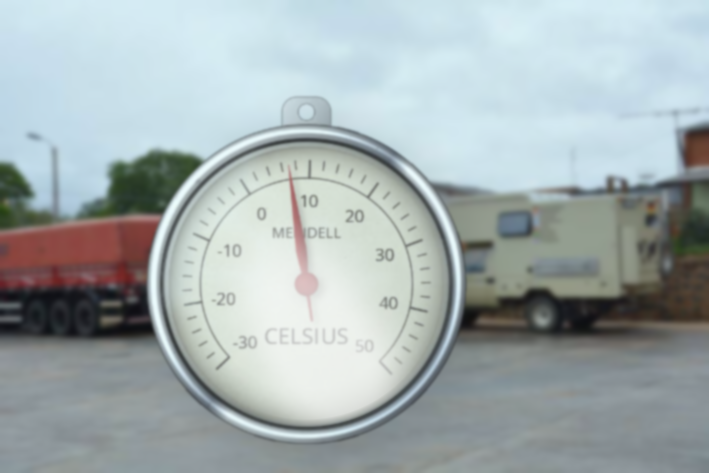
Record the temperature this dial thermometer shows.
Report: 7 °C
